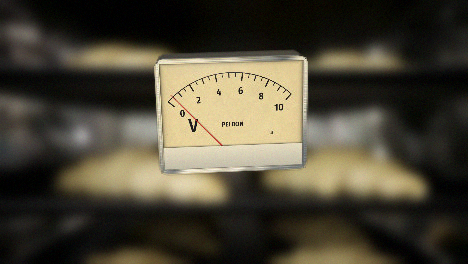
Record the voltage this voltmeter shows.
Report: 0.5 V
